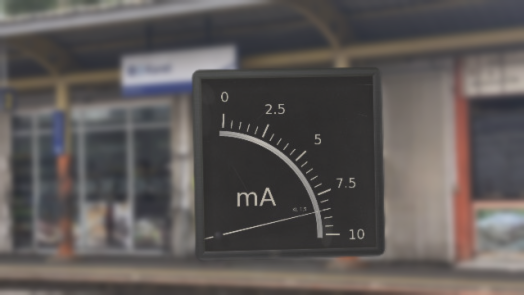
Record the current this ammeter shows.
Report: 8.5 mA
